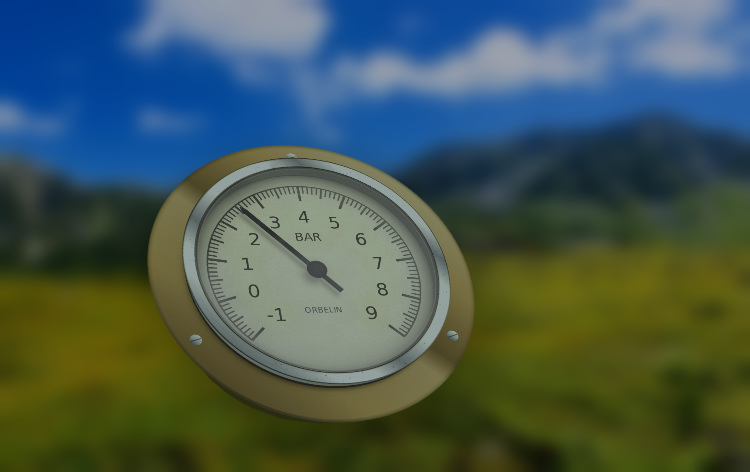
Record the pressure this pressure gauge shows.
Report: 2.5 bar
